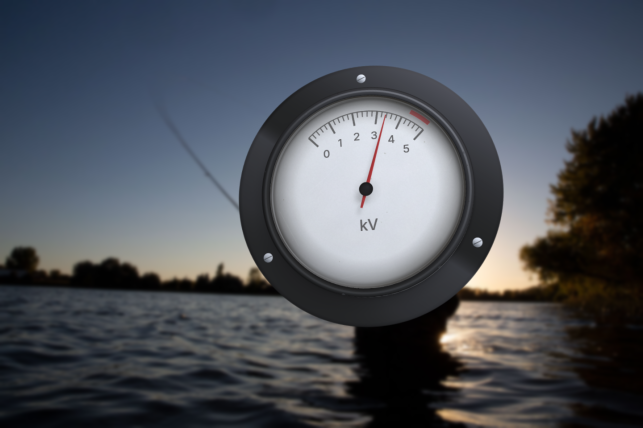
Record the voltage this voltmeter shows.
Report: 3.4 kV
